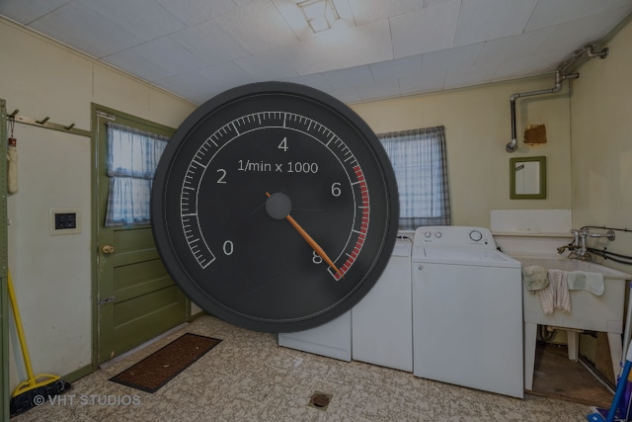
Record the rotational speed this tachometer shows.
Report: 7900 rpm
